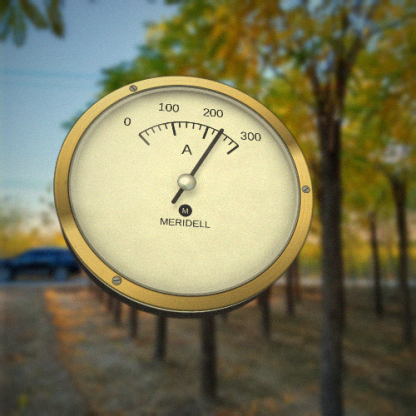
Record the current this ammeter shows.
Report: 240 A
